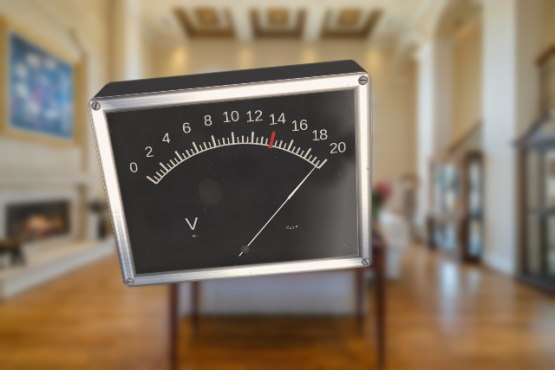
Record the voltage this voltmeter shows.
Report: 19.5 V
